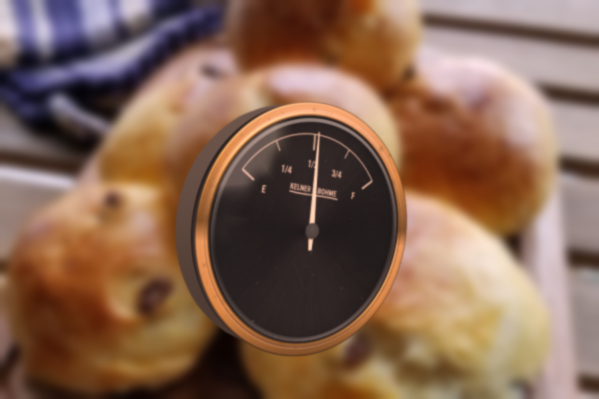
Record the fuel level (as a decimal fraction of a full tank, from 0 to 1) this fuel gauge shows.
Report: 0.5
